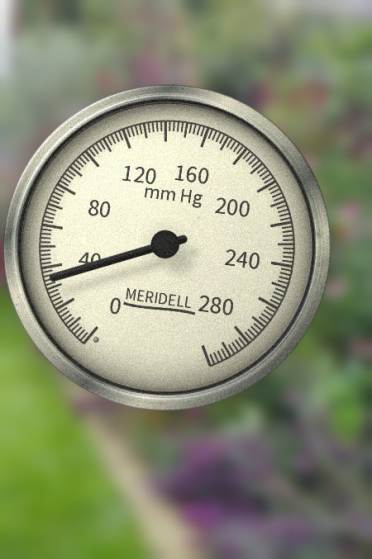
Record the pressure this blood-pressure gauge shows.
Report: 34 mmHg
